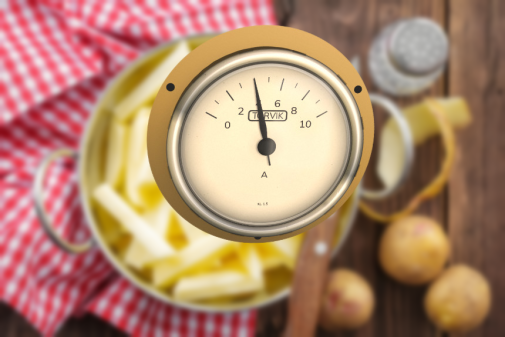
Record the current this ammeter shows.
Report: 4 A
